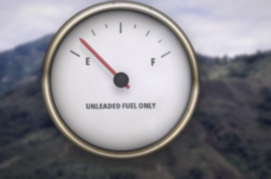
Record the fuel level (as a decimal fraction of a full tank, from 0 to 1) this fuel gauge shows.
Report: 0.125
